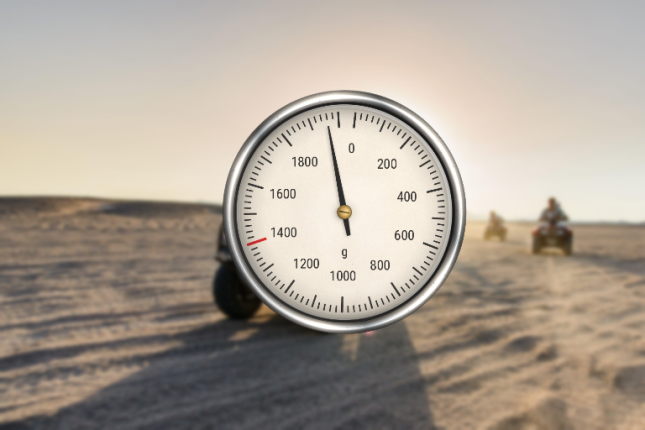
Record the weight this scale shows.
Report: 1960 g
